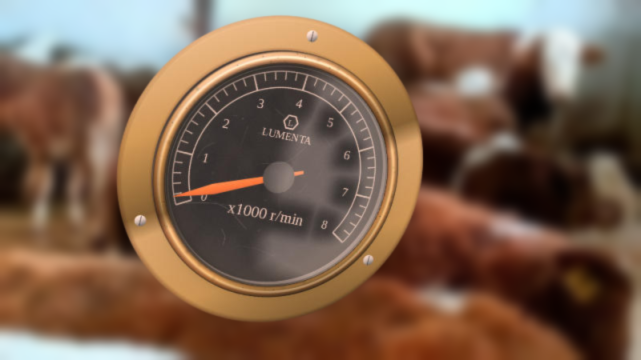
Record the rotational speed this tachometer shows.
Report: 200 rpm
